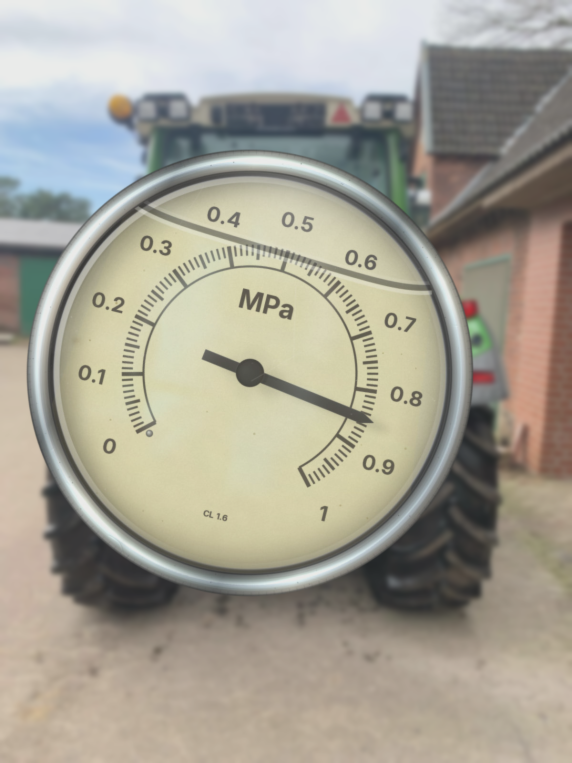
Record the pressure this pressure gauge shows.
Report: 0.85 MPa
